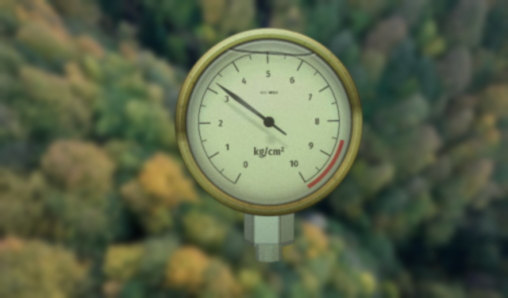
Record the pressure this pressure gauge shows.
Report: 3.25 kg/cm²
